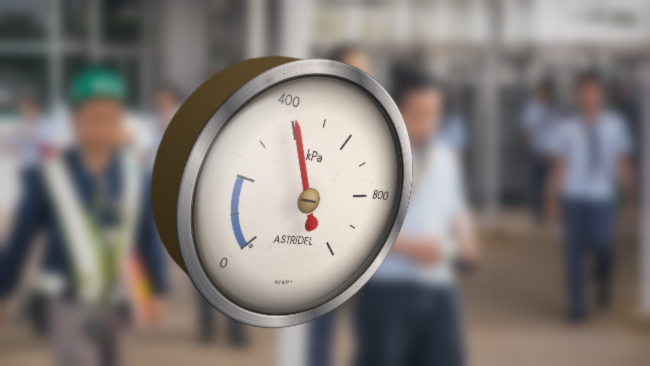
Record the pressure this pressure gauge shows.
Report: 400 kPa
